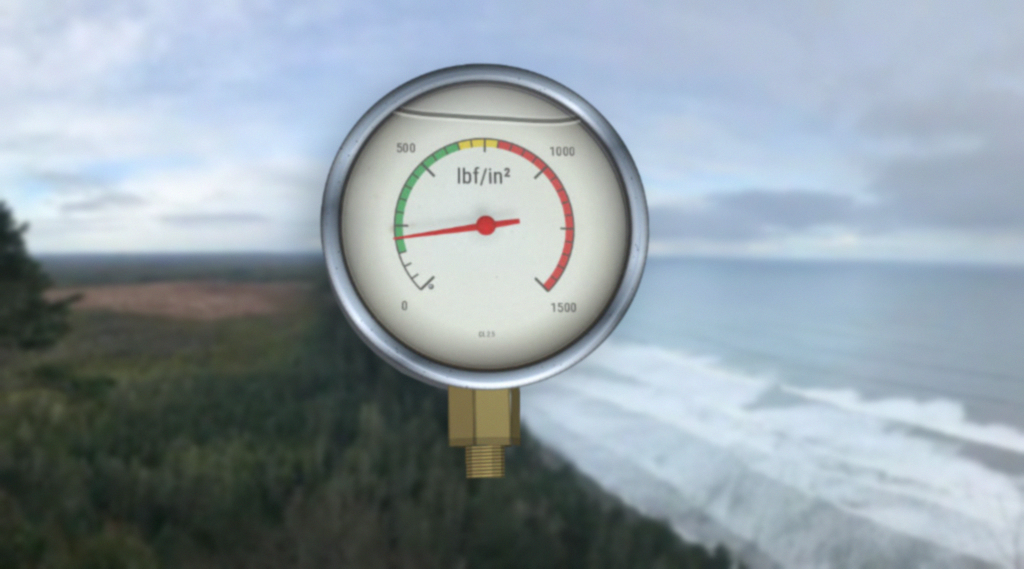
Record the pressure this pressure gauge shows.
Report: 200 psi
